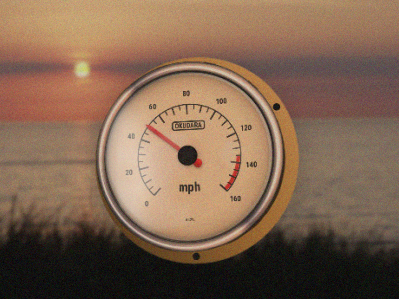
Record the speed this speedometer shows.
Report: 50 mph
